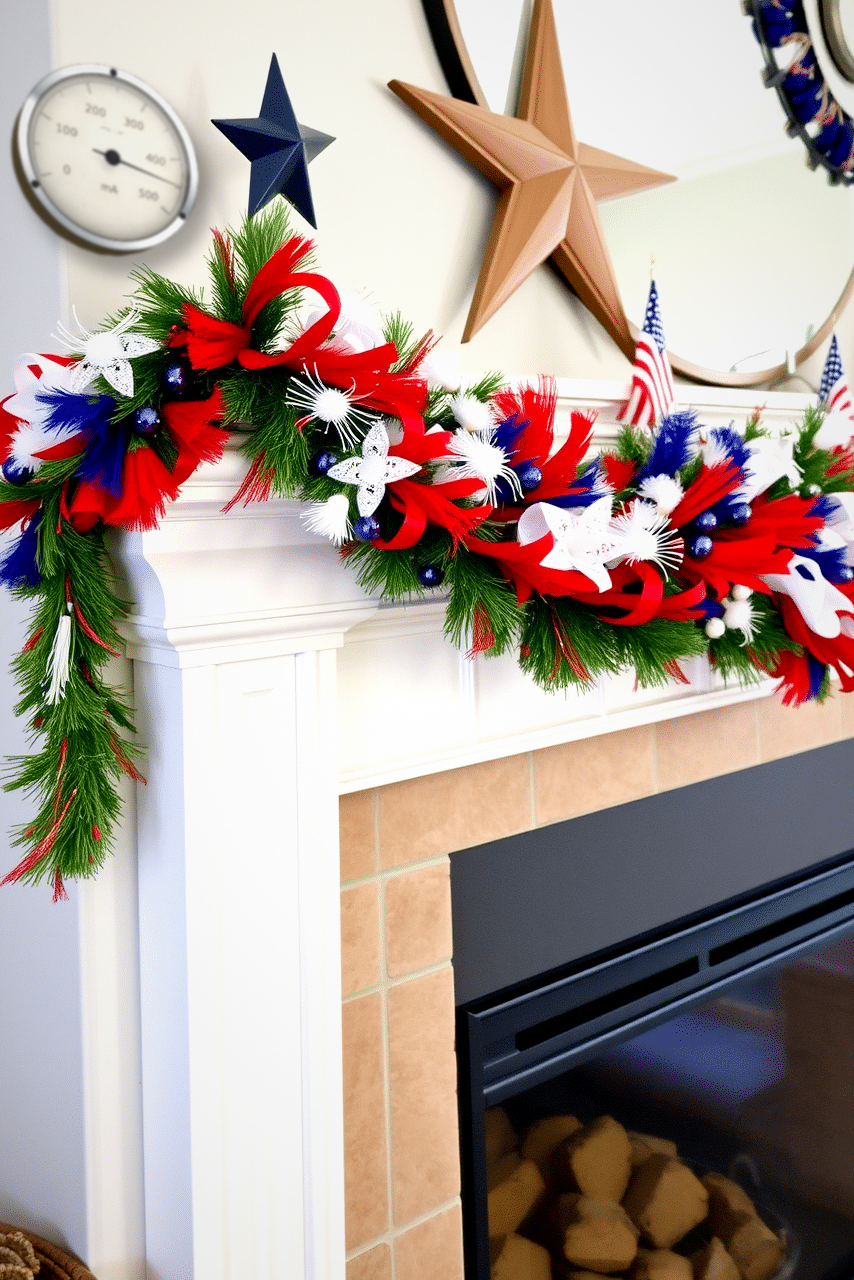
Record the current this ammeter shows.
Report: 450 mA
